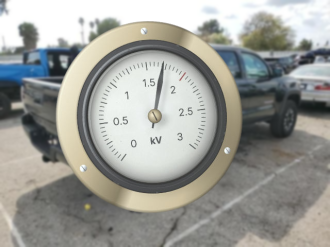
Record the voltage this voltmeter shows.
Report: 1.7 kV
